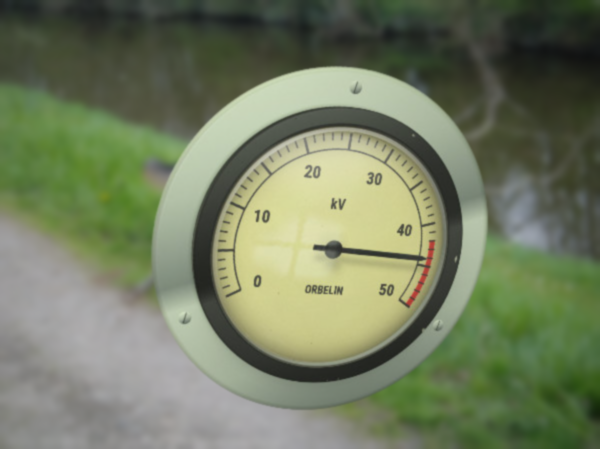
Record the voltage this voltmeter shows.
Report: 44 kV
